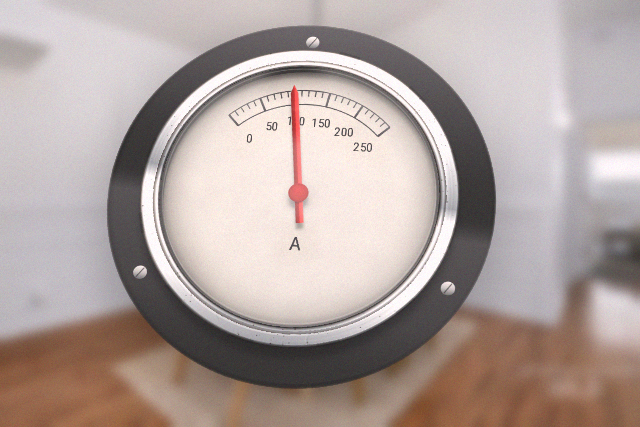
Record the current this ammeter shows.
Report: 100 A
